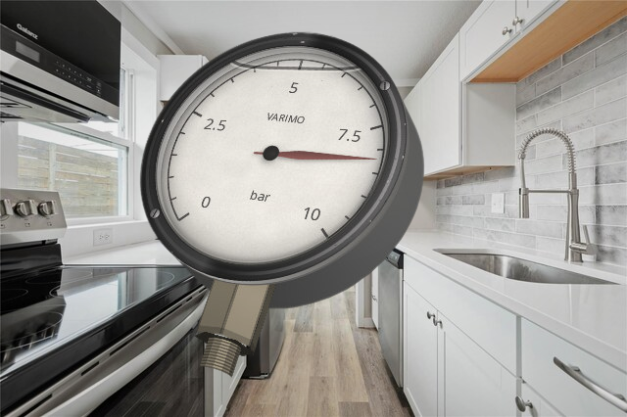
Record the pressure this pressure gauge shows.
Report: 8.25 bar
